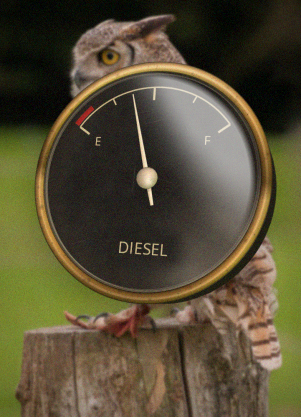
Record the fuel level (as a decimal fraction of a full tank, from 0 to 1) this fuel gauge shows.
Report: 0.375
